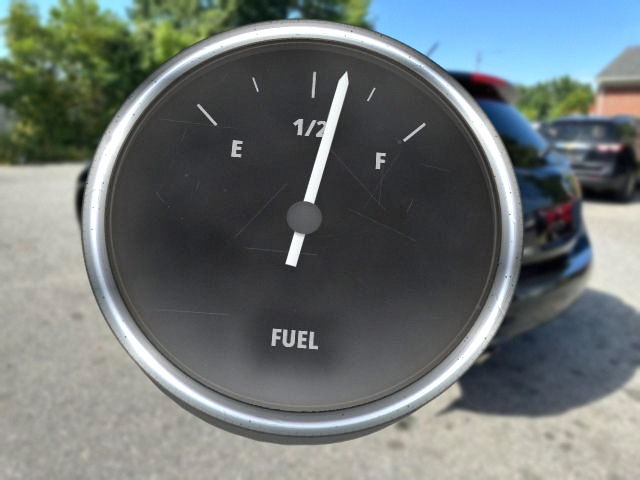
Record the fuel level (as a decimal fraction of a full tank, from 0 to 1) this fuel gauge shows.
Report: 0.625
